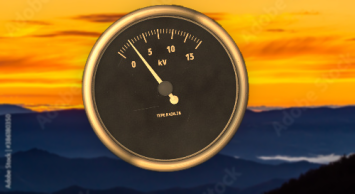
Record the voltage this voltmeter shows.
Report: 2.5 kV
